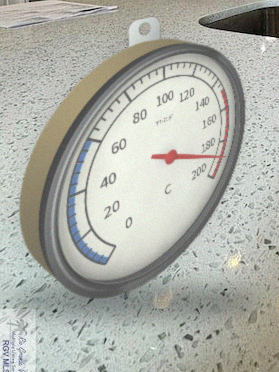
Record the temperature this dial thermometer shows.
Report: 188 °C
